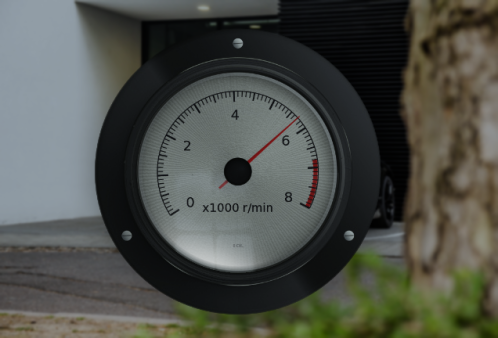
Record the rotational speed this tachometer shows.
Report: 5700 rpm
